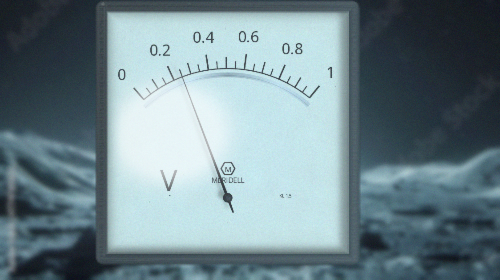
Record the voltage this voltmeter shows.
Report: 0.25 V
